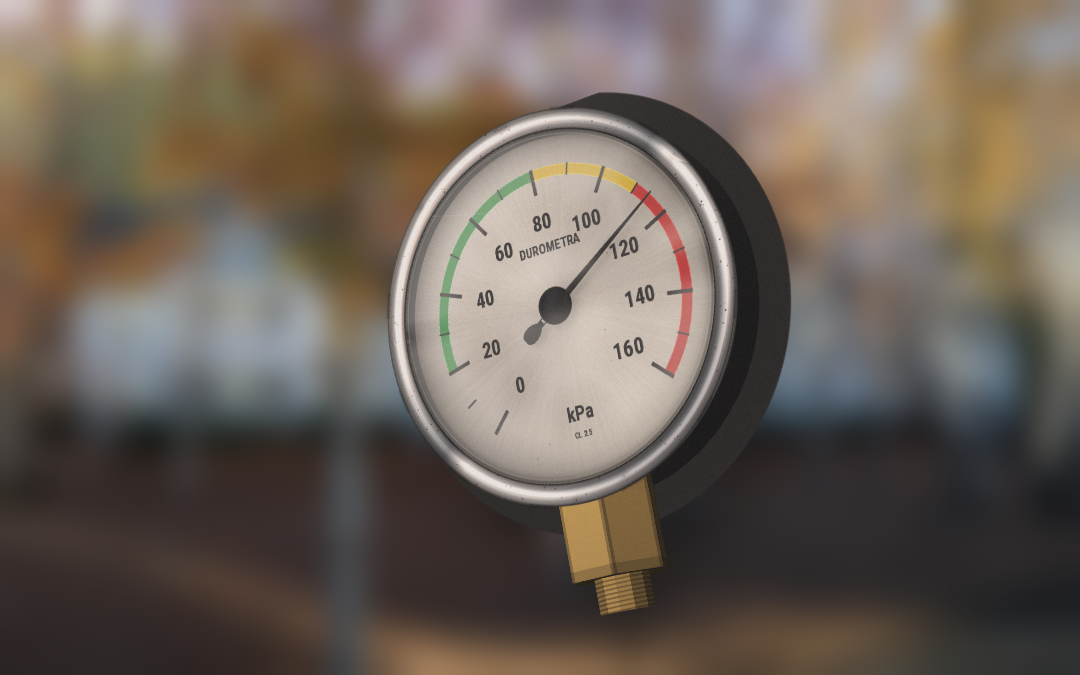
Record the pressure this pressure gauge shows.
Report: 115 kPa
